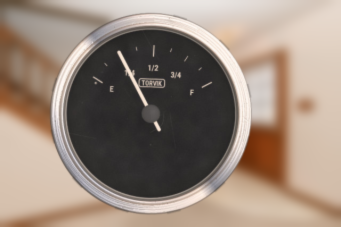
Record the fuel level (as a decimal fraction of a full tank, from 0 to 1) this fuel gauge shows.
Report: 0.25
